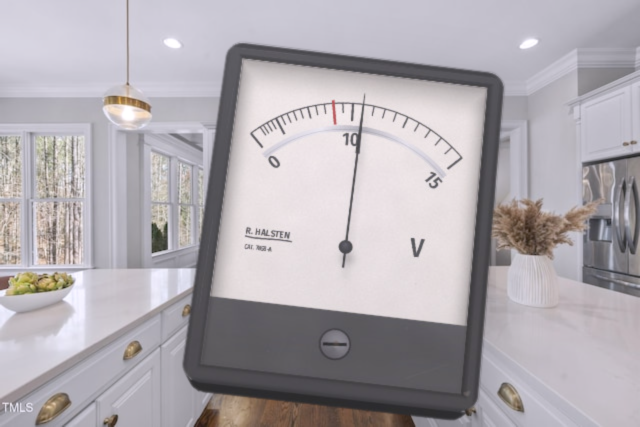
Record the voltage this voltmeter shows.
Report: 10.5 V
